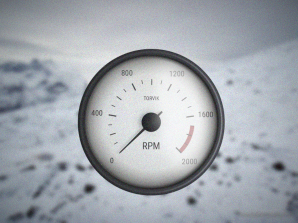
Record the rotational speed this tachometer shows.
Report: 0 rpm
